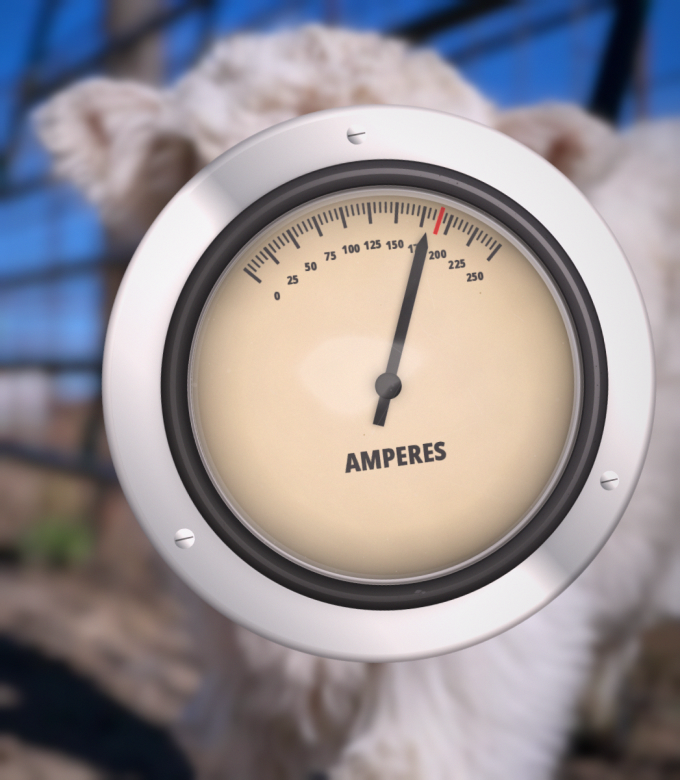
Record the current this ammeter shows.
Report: 180 A
